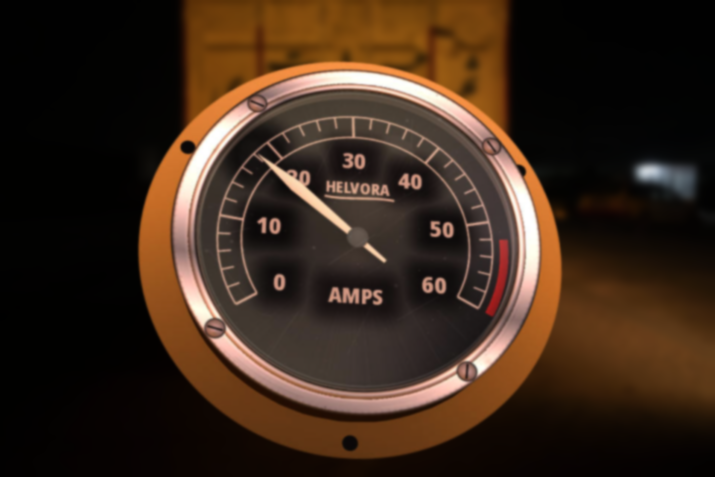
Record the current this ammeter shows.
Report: 18 A
